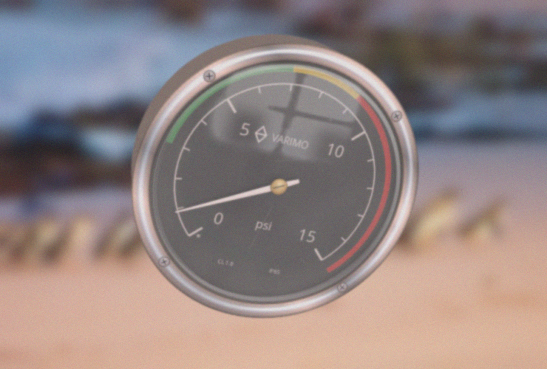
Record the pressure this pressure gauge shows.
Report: 1 psi
